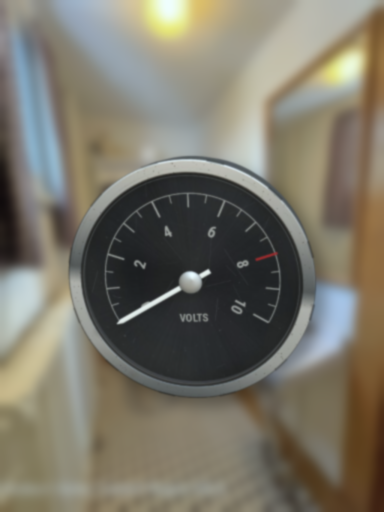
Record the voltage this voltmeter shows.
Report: 0 V
